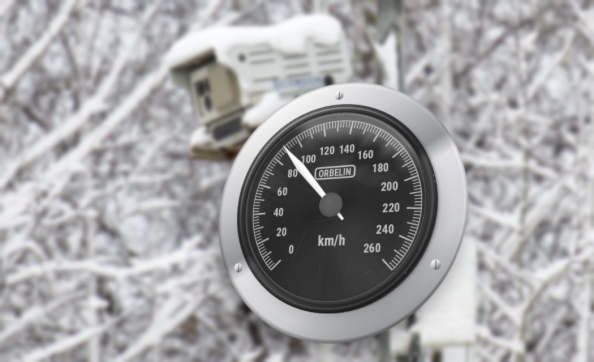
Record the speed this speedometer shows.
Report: 90 km/h
